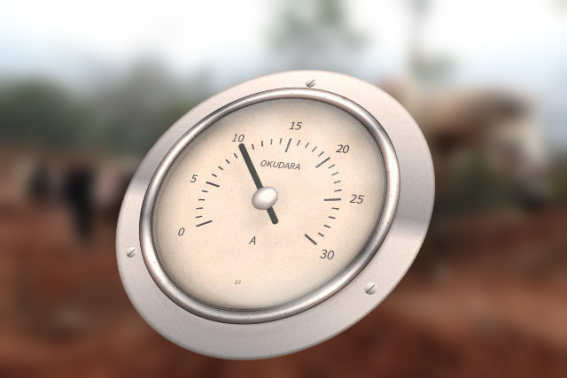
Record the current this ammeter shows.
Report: 10 A
